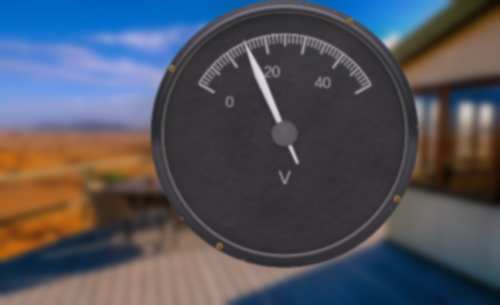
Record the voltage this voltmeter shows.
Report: 15 V
